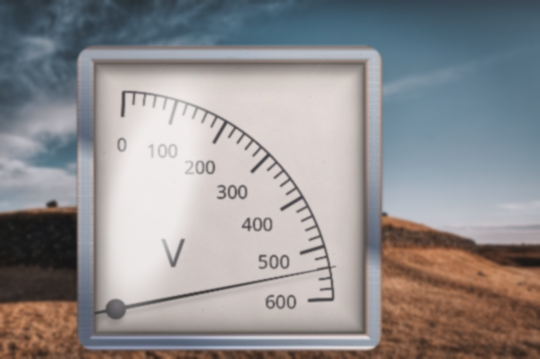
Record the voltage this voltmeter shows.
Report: 540 V
